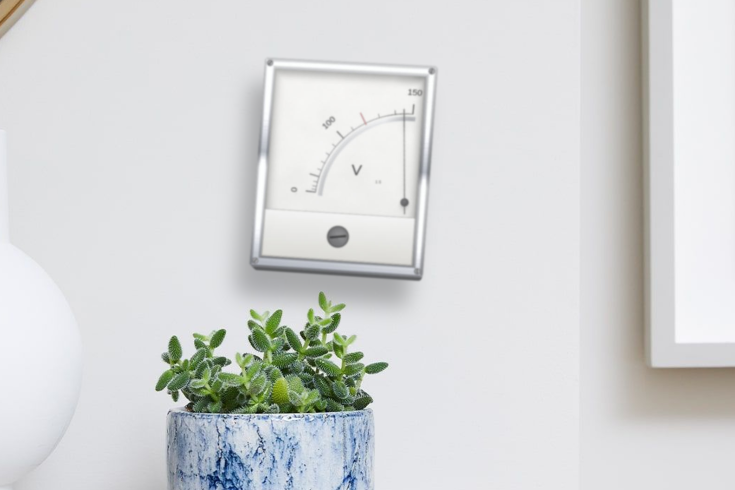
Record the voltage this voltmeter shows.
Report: 145 V
